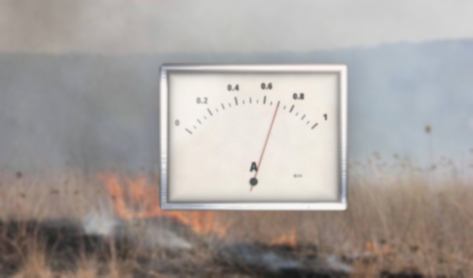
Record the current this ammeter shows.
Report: 0.7 A
